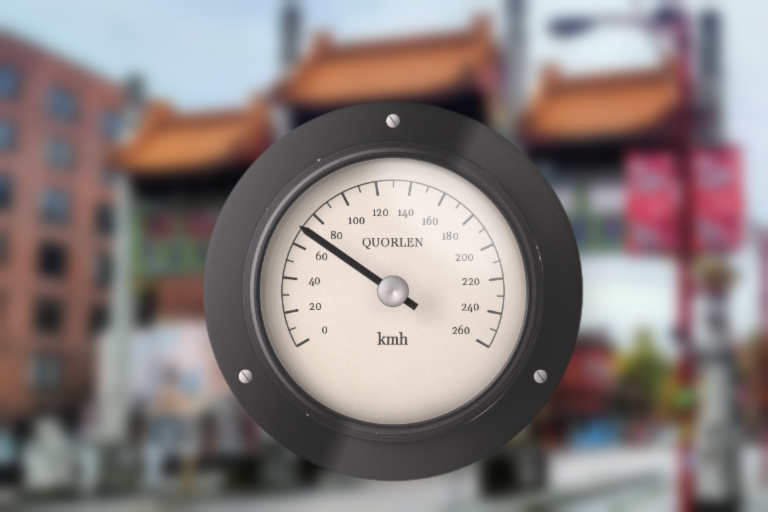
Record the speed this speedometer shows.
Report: 70 km/h
